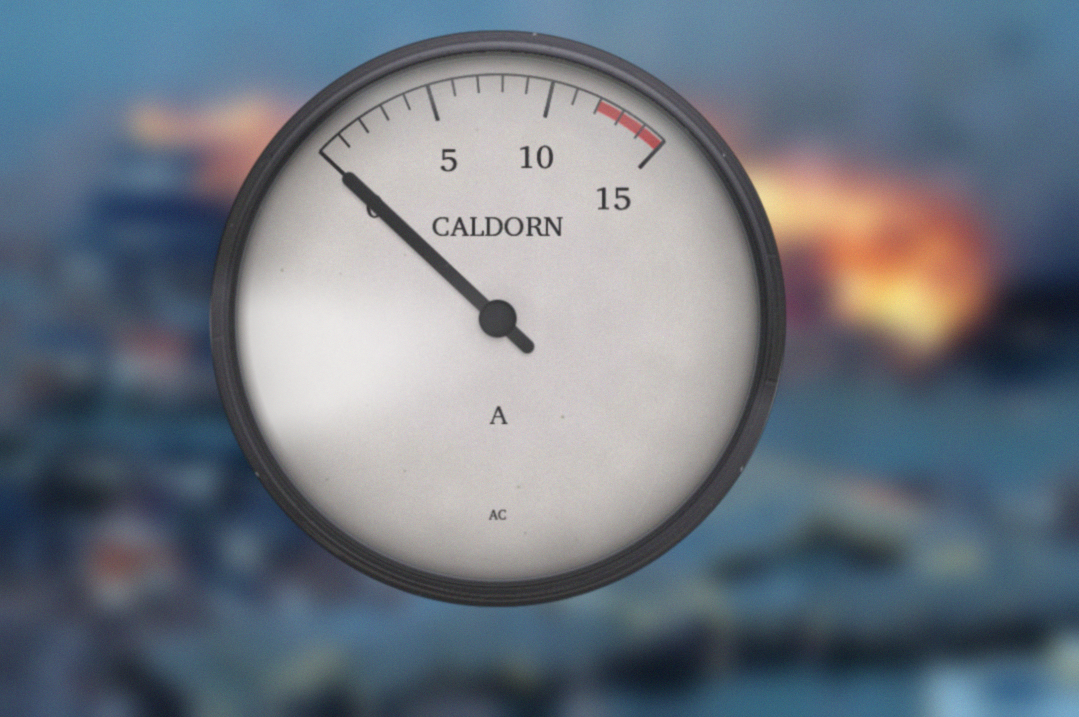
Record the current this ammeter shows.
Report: 0 A
